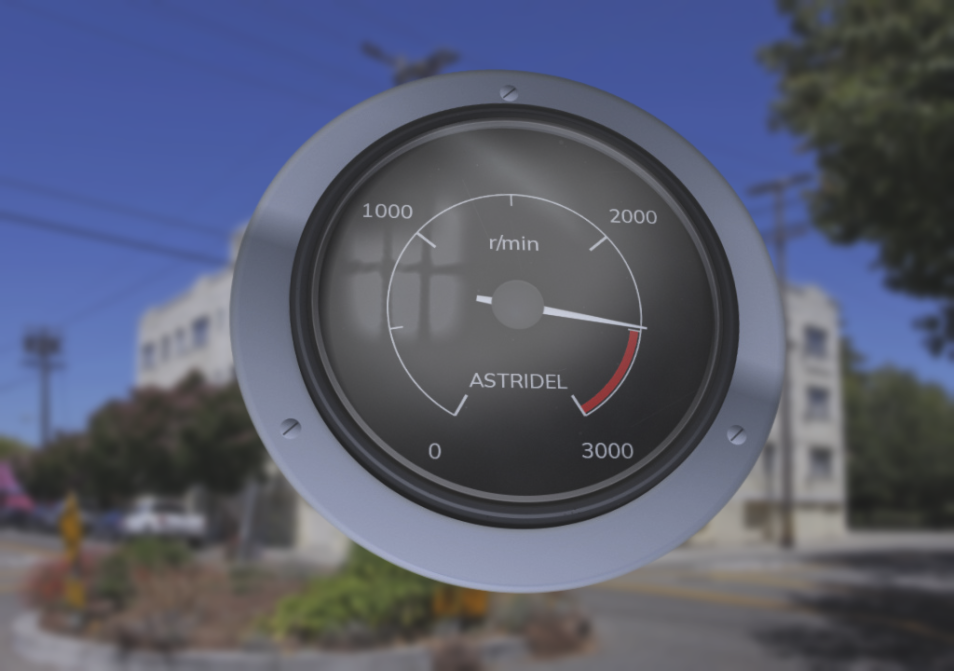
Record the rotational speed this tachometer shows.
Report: 2500 rpm
